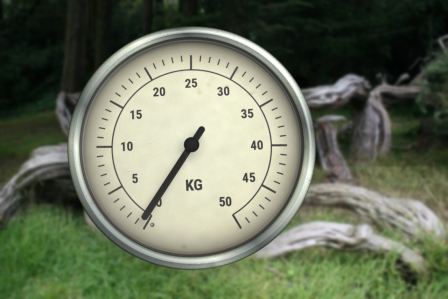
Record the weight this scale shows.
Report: 0.5 kg
